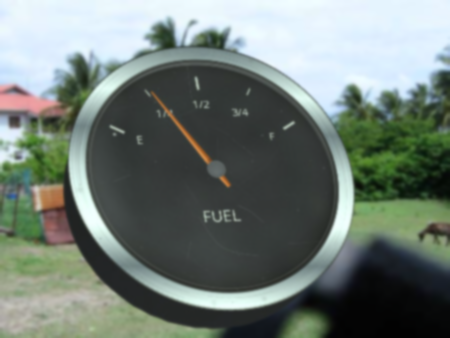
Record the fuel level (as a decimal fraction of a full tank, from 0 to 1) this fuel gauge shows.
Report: 0.25
